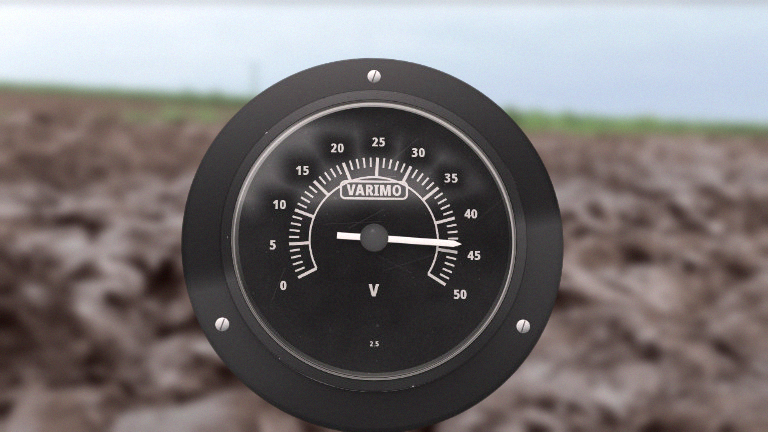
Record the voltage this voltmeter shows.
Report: 44 V
